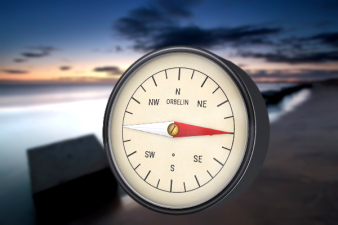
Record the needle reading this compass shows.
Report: 90 °
